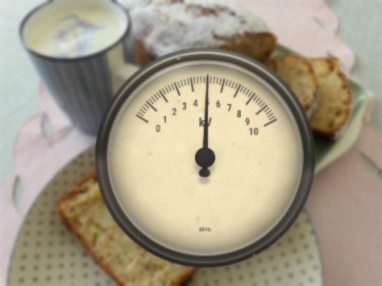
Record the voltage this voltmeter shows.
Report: 5 kV
